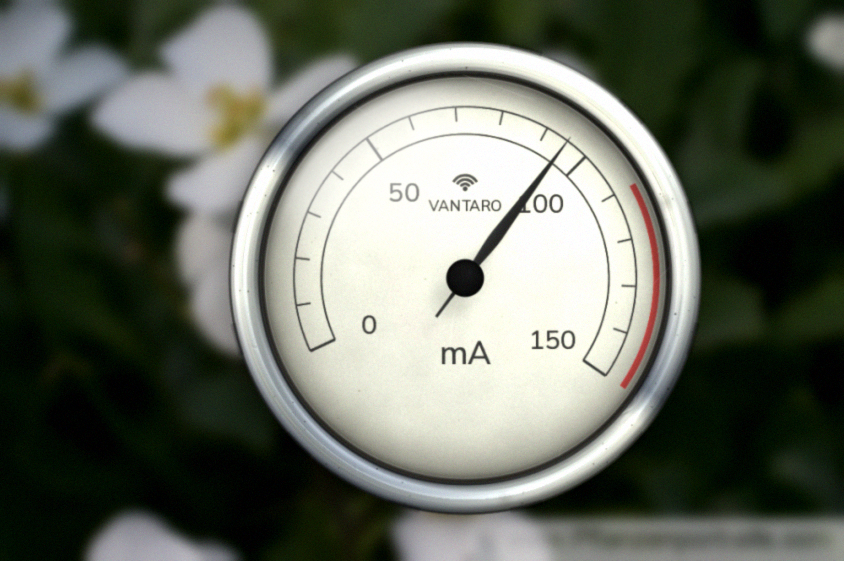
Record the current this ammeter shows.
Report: 95 mA
